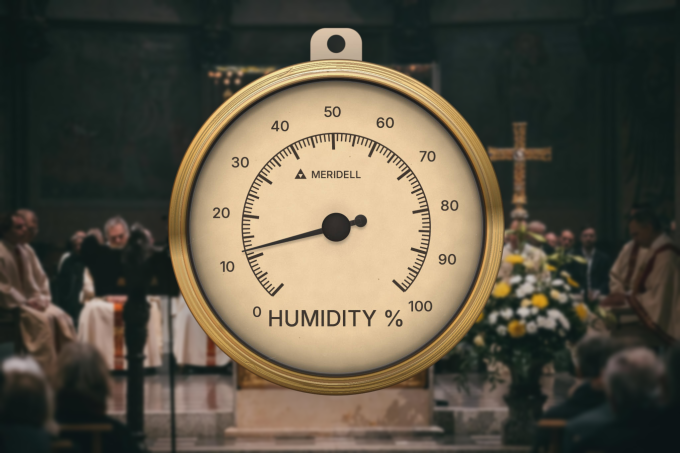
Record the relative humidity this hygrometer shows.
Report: 12 %
